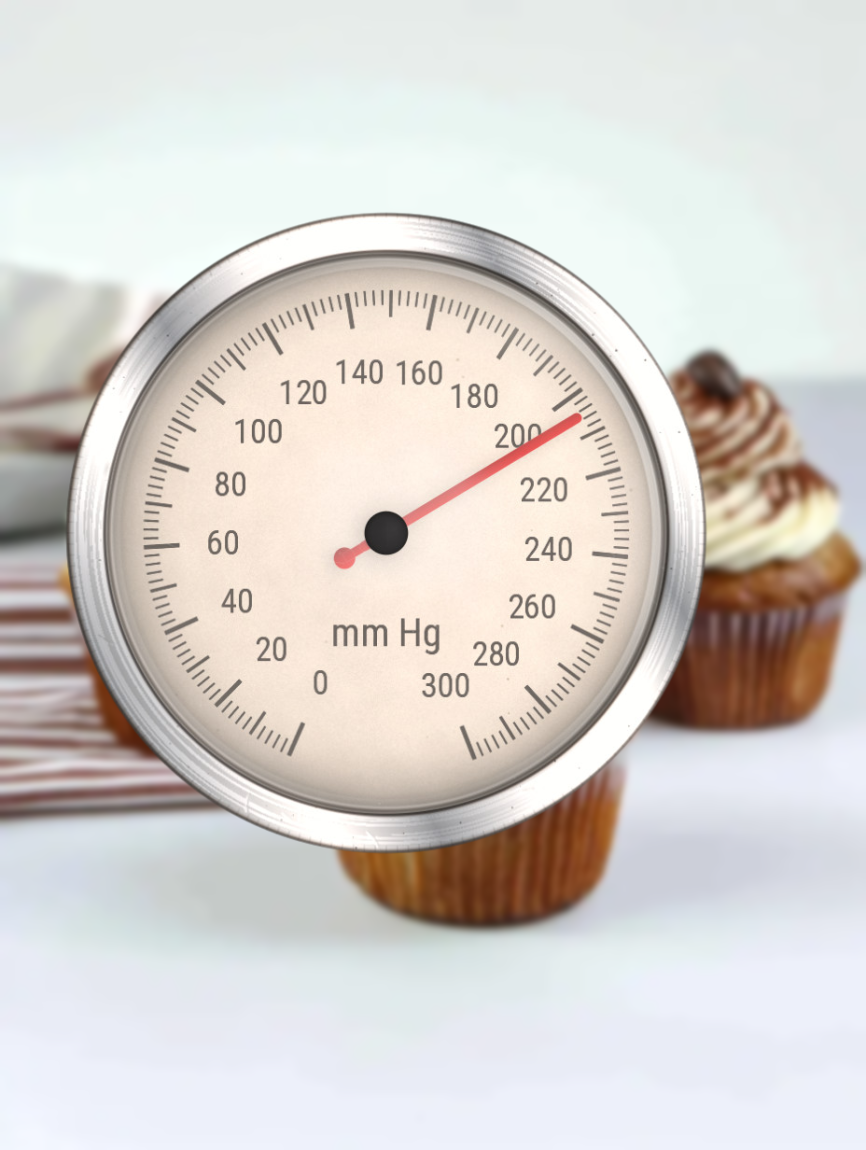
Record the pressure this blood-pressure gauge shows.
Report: 205 mmHg
